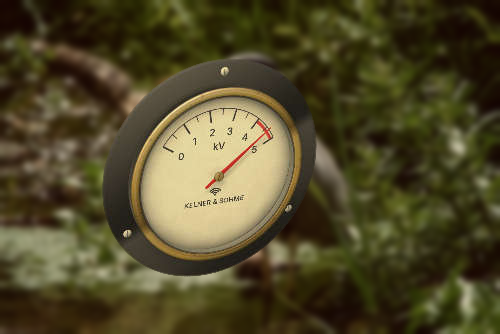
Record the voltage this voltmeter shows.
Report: 4.5 kV
